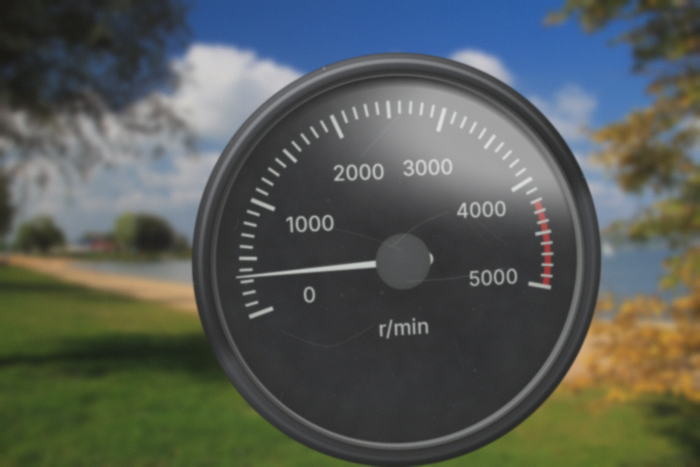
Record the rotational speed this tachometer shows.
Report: 350 rpm
